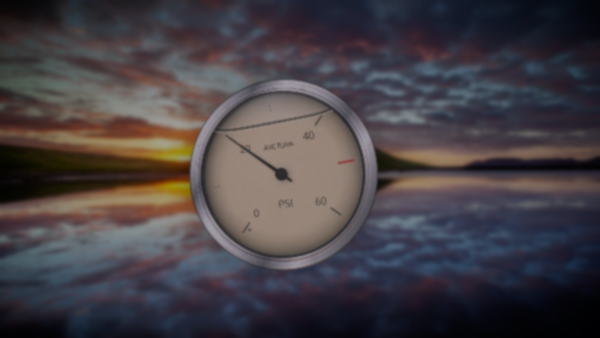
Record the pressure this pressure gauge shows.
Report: 20 psi
